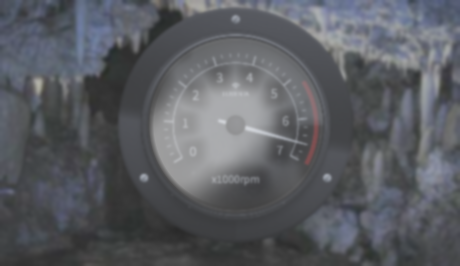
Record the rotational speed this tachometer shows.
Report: 6600 rpm
